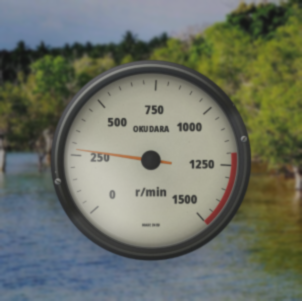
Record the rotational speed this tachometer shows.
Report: 275 rpm
